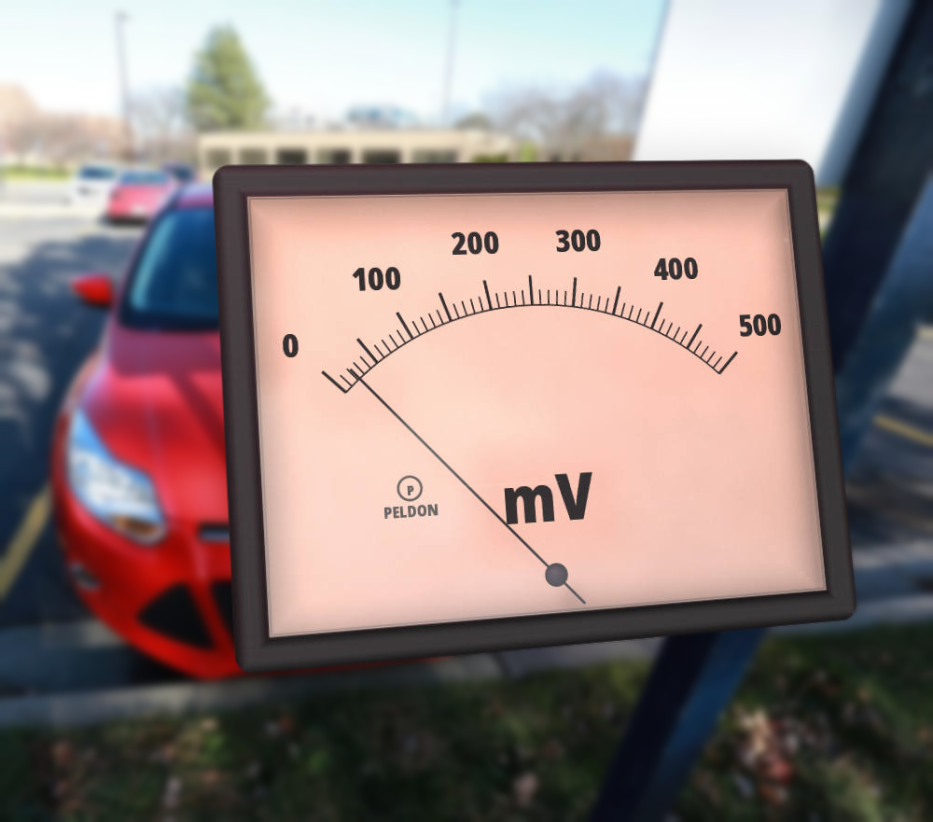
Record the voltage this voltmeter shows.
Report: 20 mV
